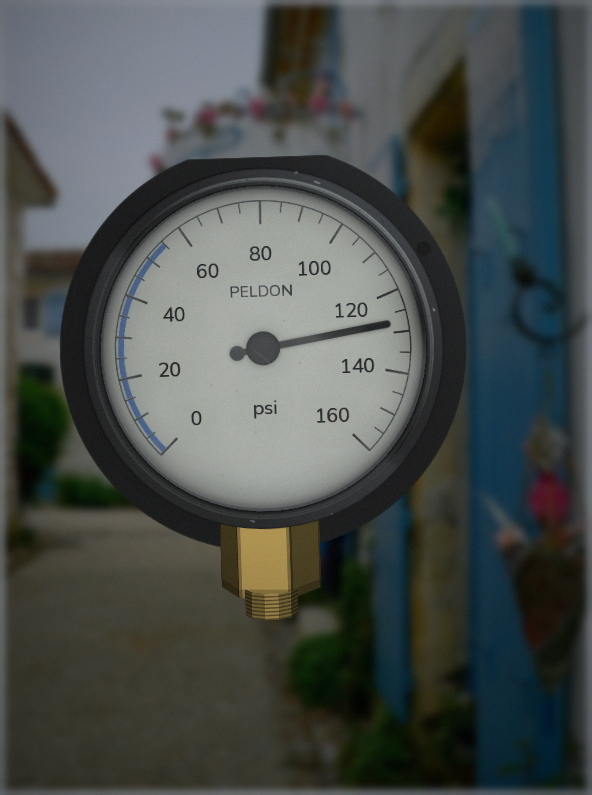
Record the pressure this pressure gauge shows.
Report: 127.5 psi
